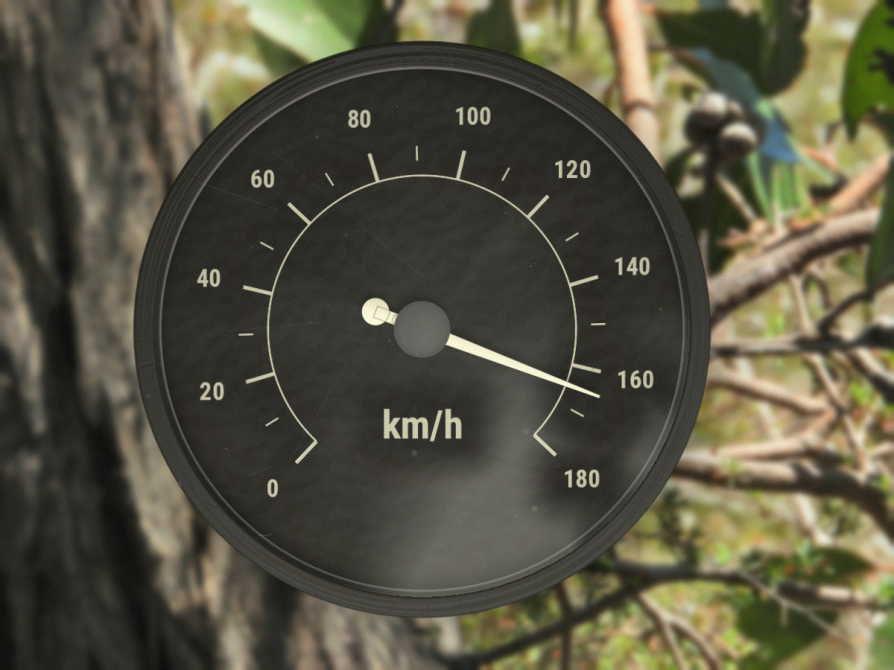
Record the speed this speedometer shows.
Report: 165 km/h
